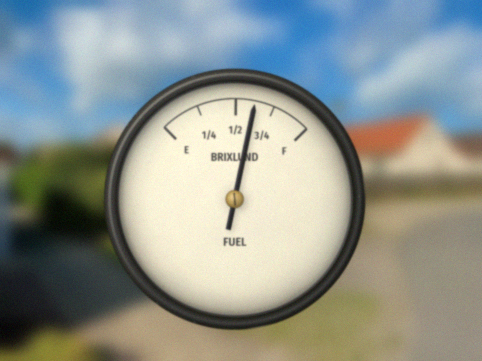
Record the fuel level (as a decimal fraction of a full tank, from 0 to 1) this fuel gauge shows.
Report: 0.625
